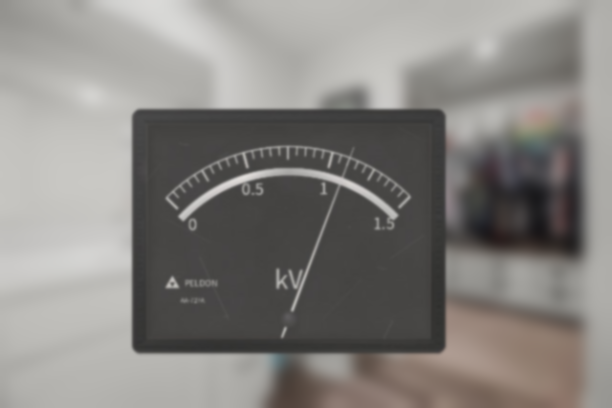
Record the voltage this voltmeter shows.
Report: 1.1 kV
